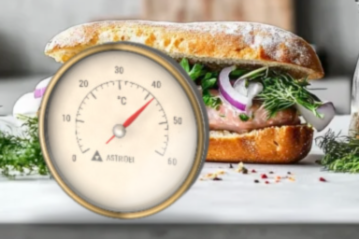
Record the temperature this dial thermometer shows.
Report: 42 °C
